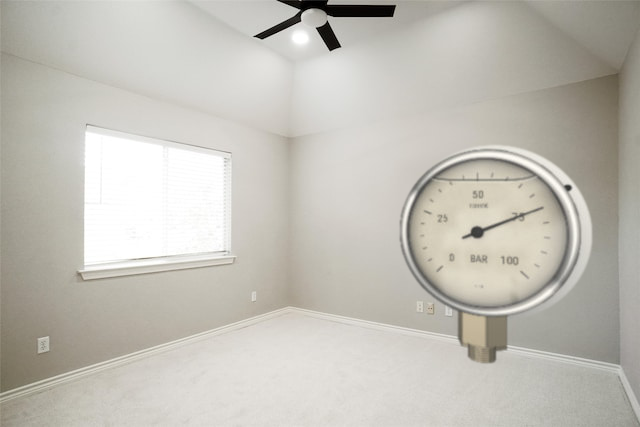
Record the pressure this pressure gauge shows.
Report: 75 bar
